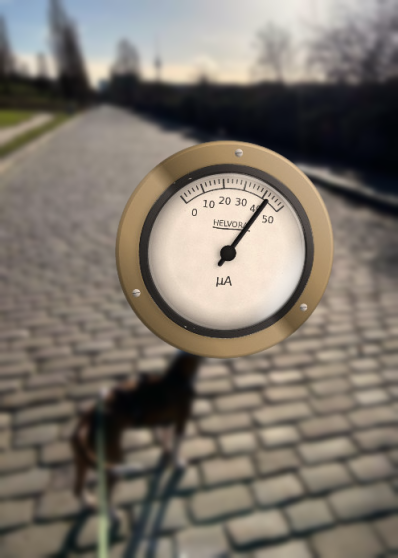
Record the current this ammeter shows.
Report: 42 µA
